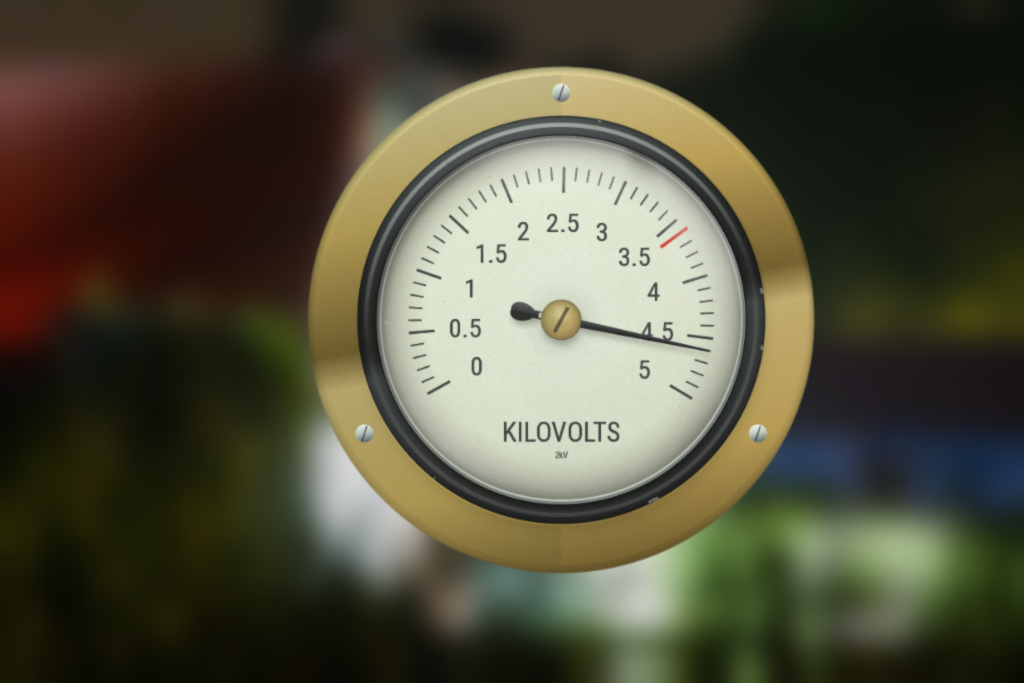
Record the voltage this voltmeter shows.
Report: 4.6 kV
